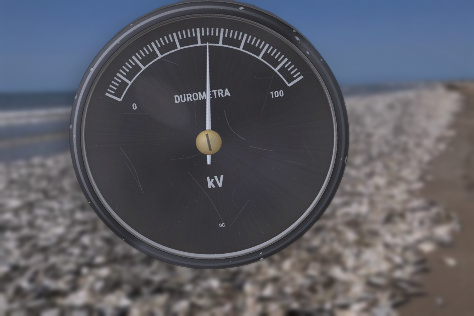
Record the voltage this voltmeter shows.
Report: 54 kV
